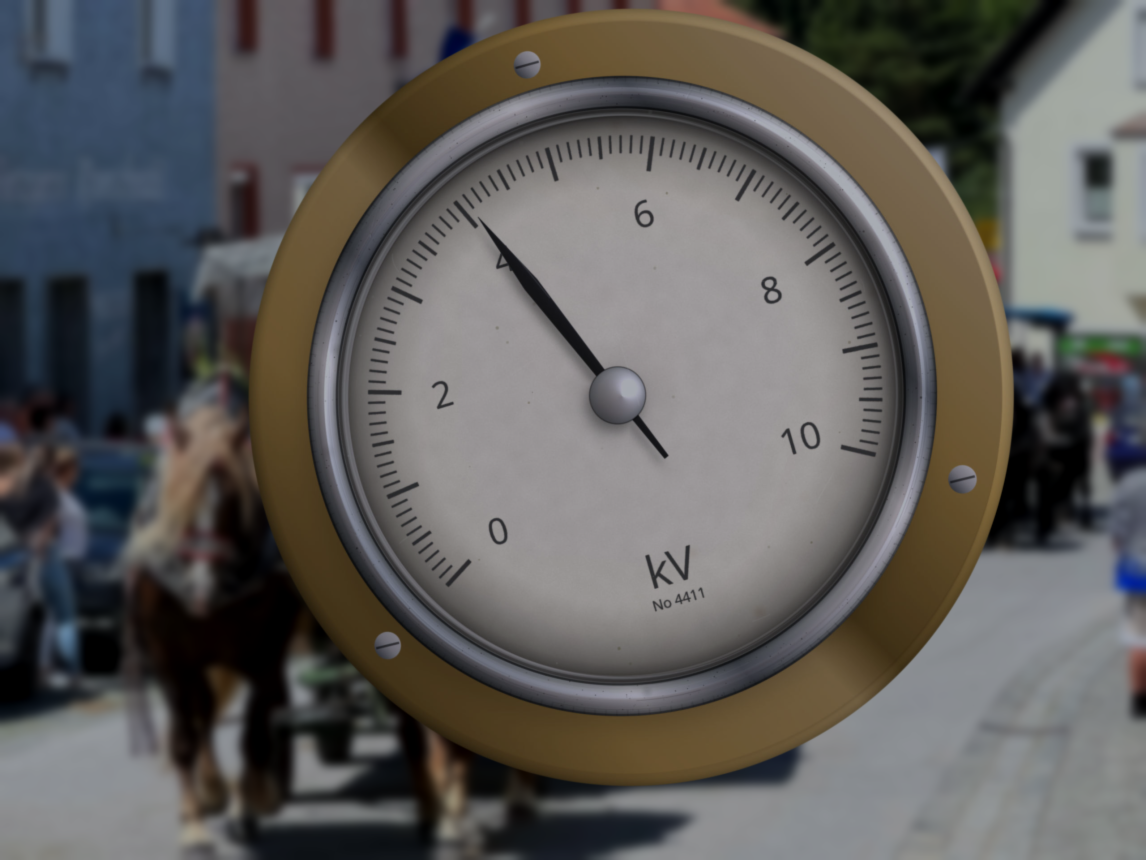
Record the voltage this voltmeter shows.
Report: 4.1 kV
